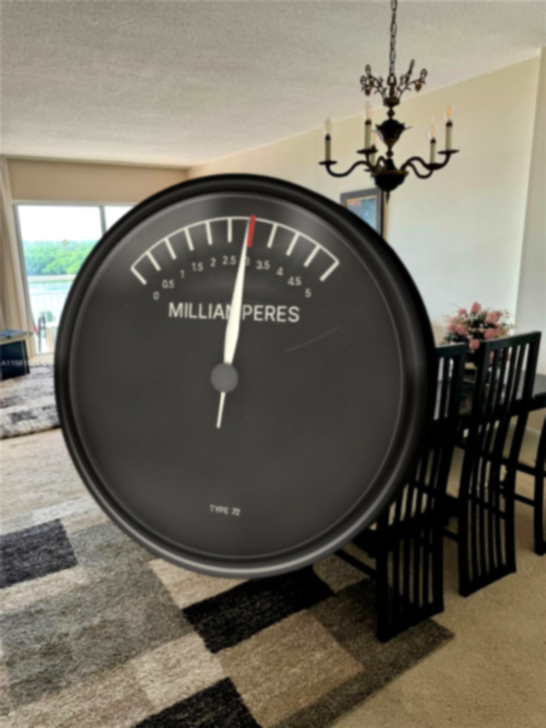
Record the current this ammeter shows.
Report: 3 mA
